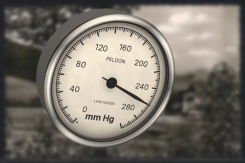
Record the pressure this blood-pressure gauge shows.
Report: 260 mmHg
